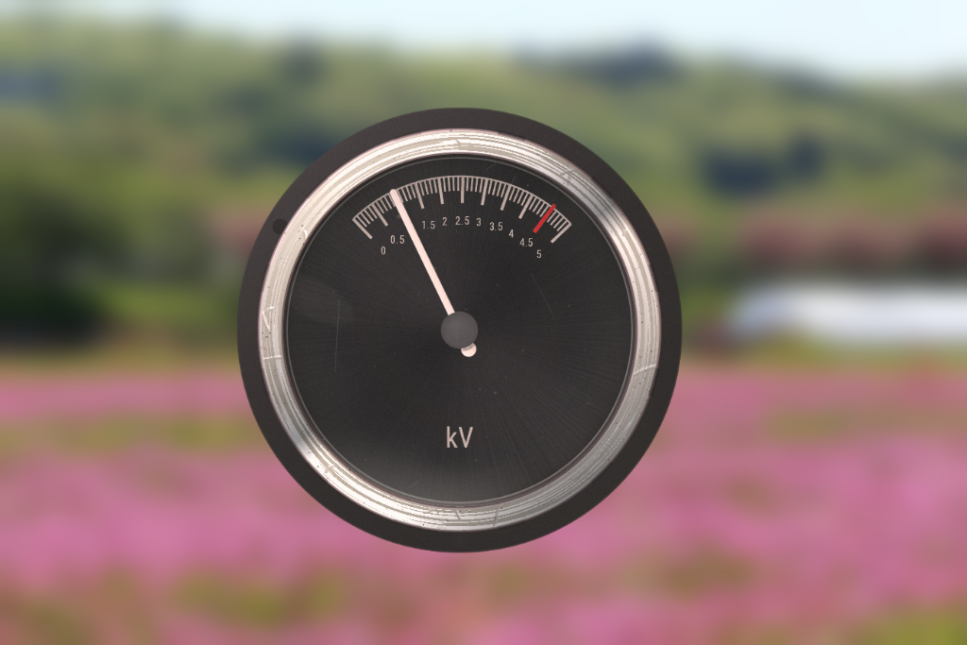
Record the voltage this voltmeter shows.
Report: 1 kV
